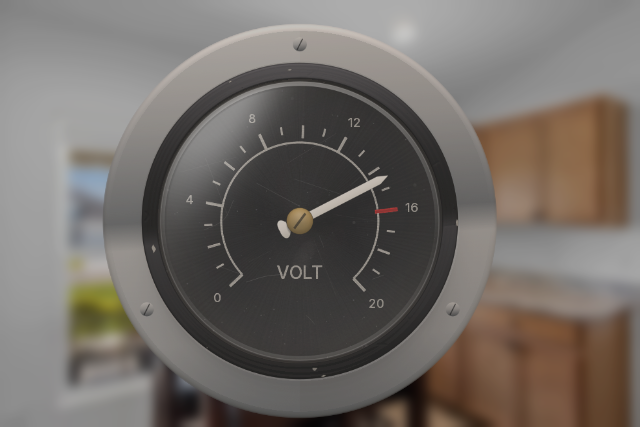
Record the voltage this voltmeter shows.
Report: 14.5 V
